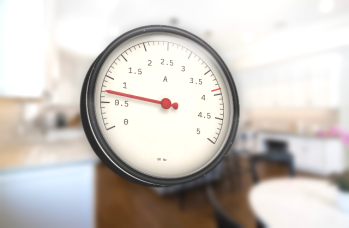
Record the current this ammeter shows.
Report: 0.7 A
